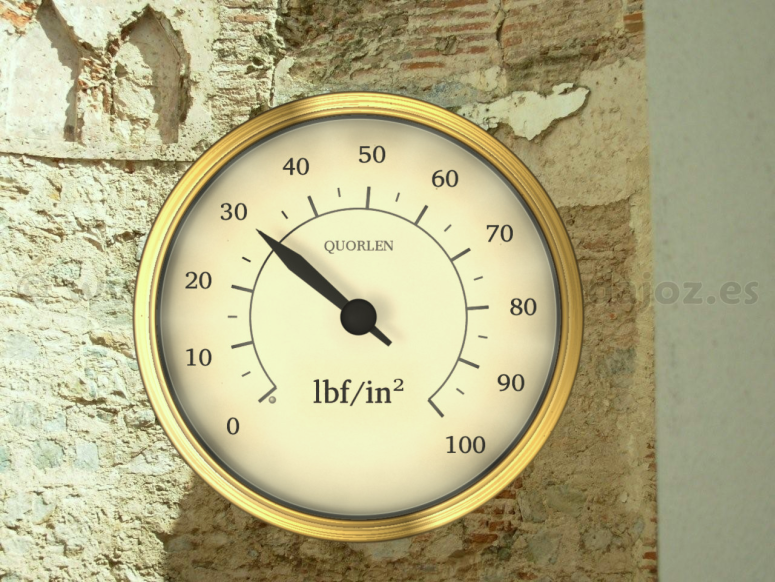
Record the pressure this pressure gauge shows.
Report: 30 psi
